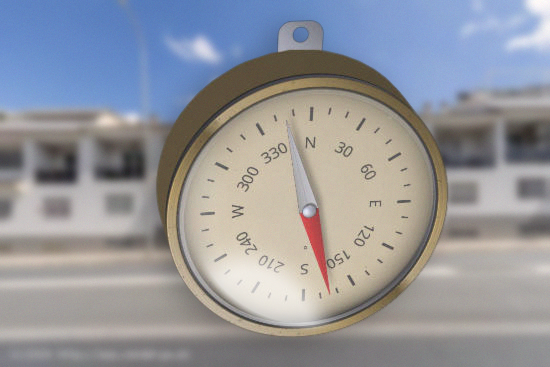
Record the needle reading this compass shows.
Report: 165 °
